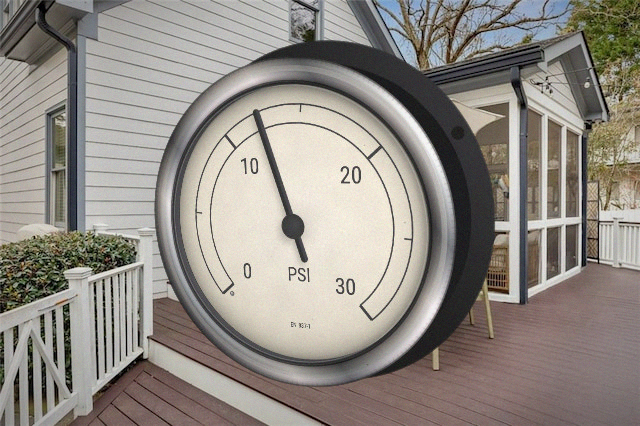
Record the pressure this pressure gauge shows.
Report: 12.5 psi
